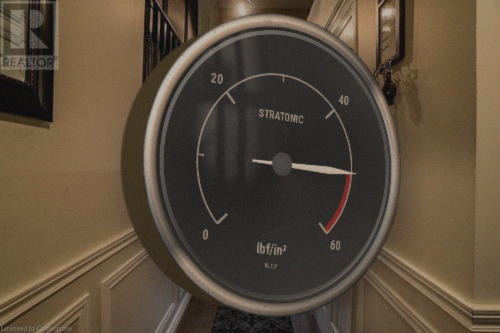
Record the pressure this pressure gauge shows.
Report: 50 psi
